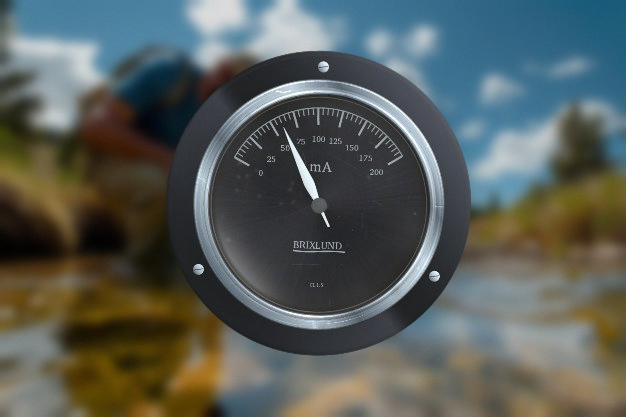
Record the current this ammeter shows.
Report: 60 mA
